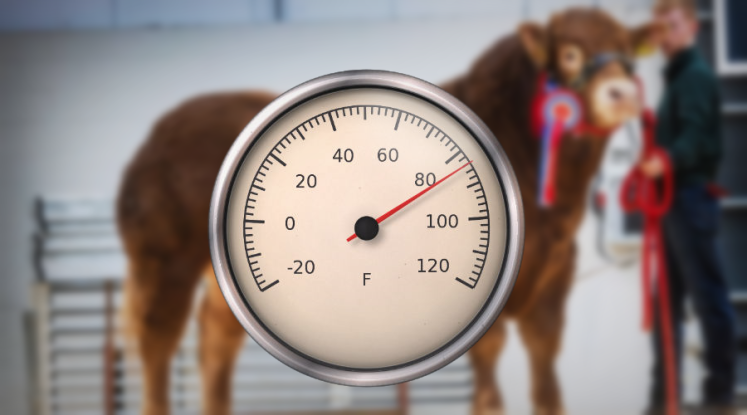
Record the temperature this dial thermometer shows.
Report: 84 °F
